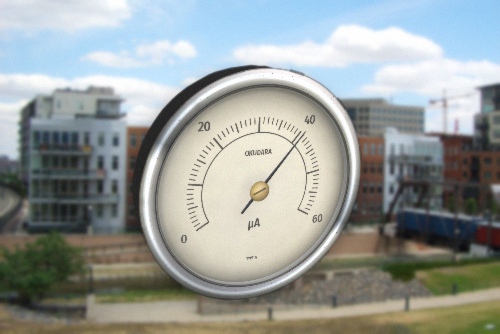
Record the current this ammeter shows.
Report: 40 µA
